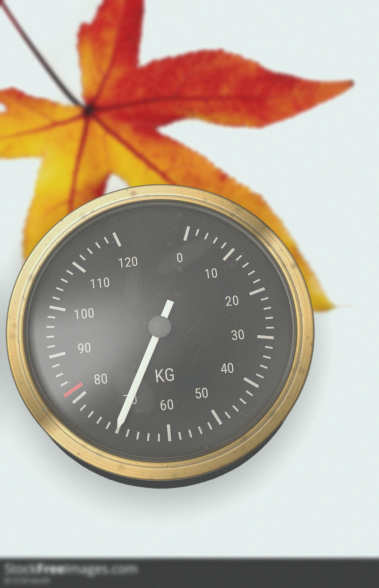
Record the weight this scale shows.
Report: 70 kg
